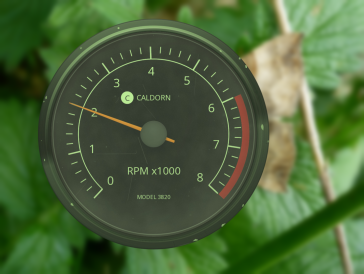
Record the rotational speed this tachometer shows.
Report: 2000 rpm
